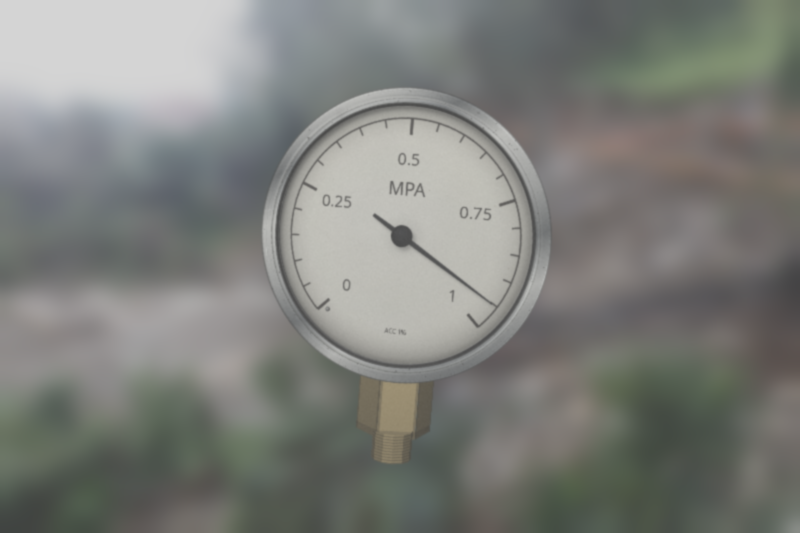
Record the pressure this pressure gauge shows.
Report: 0.95 MPa
